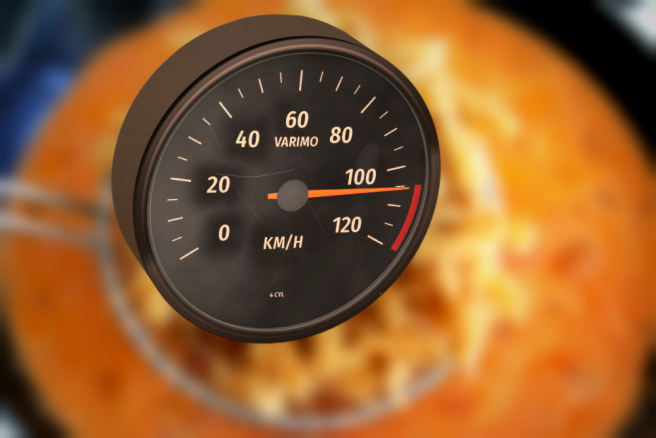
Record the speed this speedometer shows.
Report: 105 km/h
